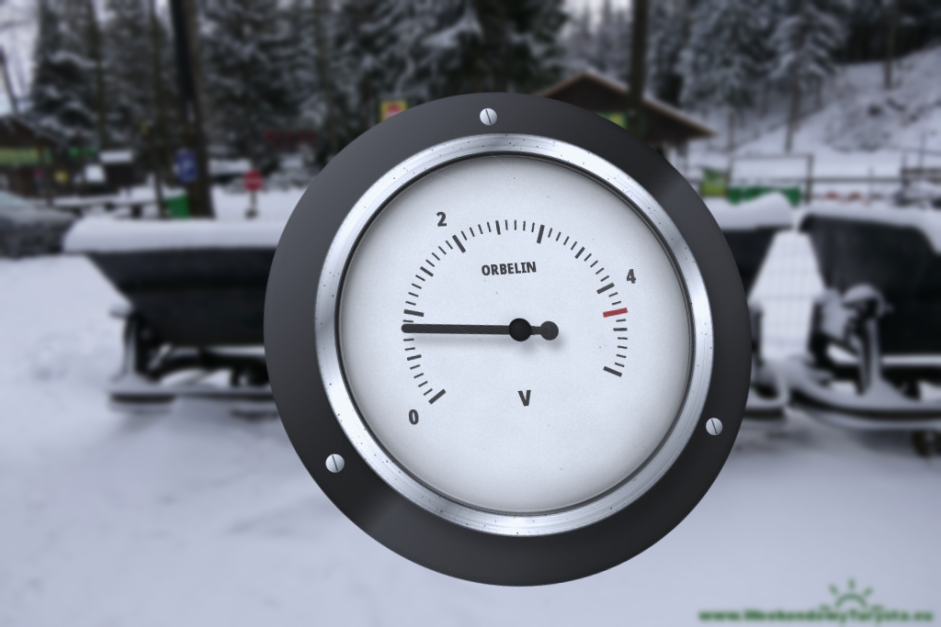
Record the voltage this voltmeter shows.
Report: 0.8 V
